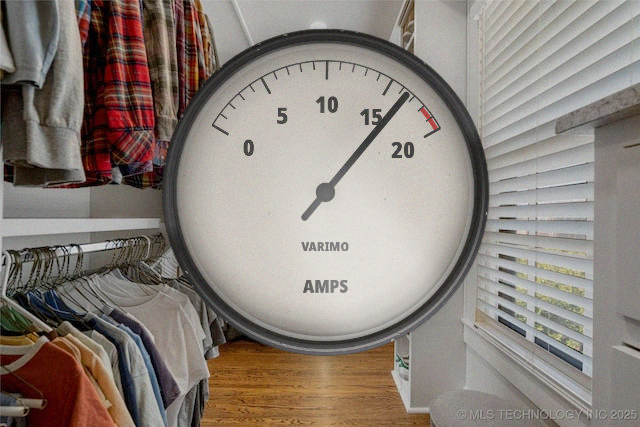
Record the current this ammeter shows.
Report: 16.5 A
